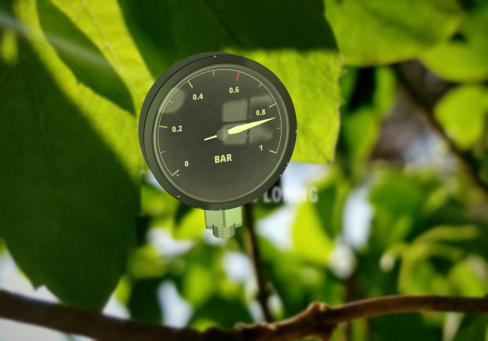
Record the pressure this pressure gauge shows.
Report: 0.85 bar
